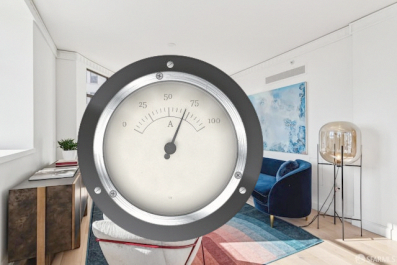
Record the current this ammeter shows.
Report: 70 A
